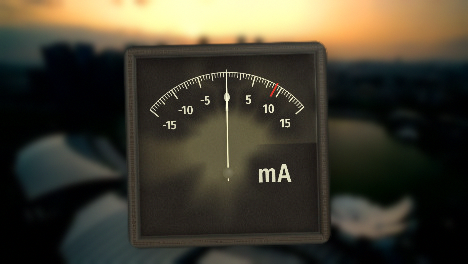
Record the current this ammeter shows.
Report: 0 mA
